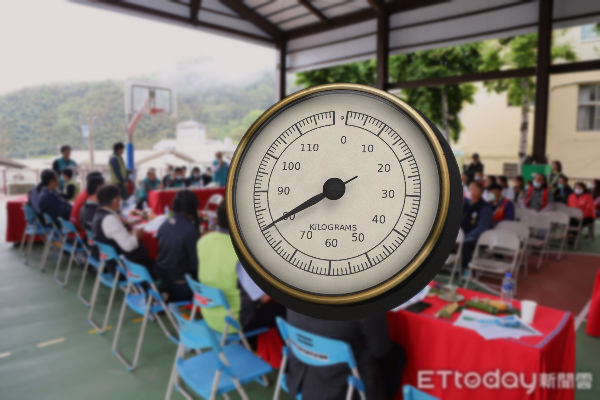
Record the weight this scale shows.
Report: 80 kg
